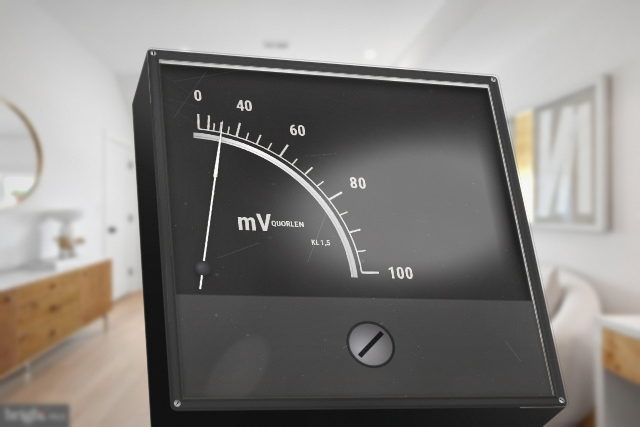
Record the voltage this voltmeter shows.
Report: 30 mV
